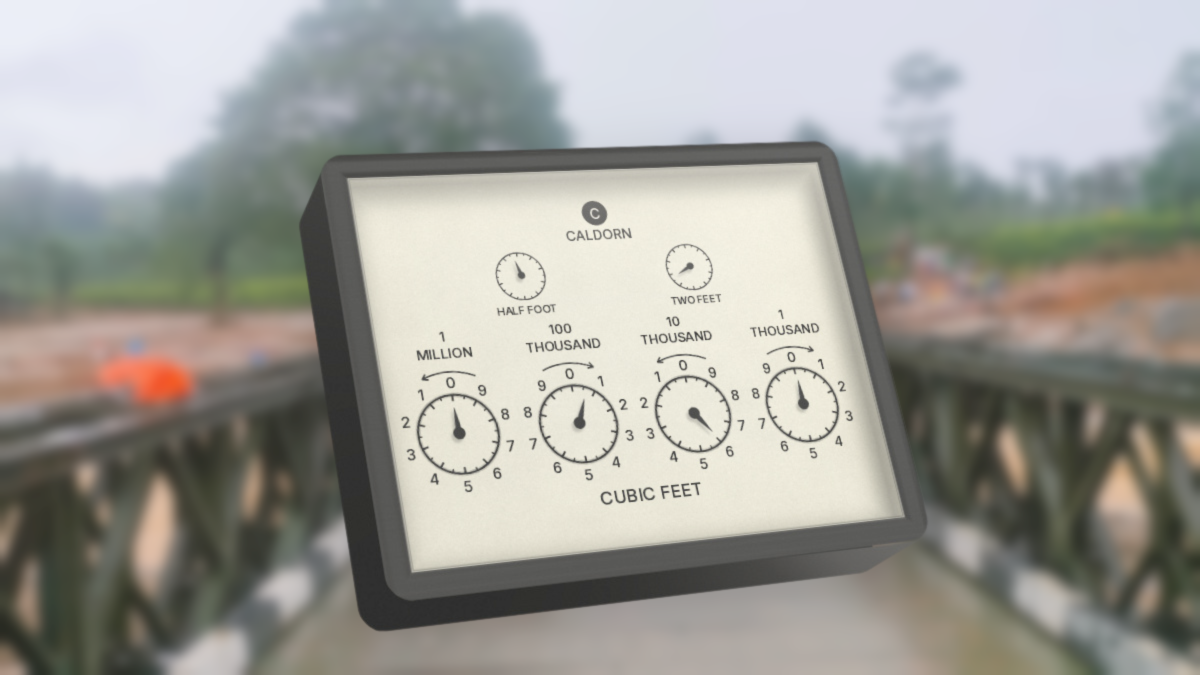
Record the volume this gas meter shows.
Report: 6000 ft³
